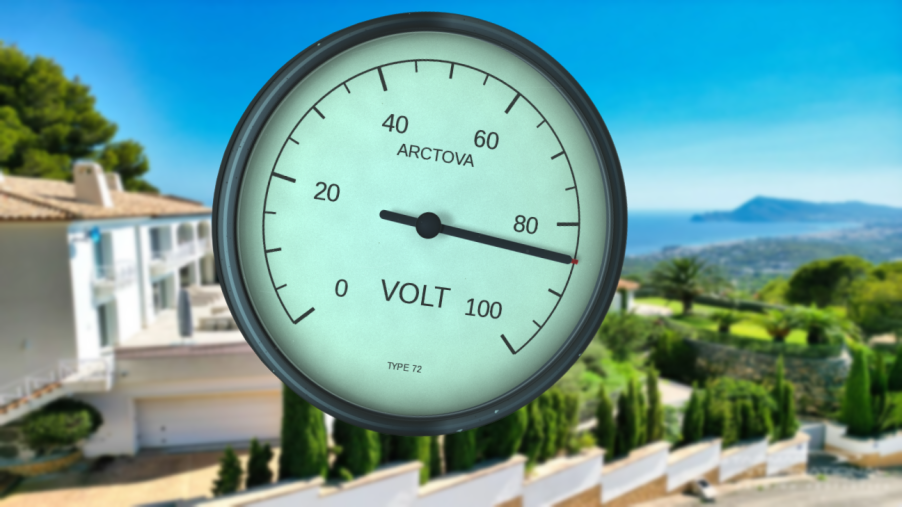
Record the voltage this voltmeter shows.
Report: 85 V
